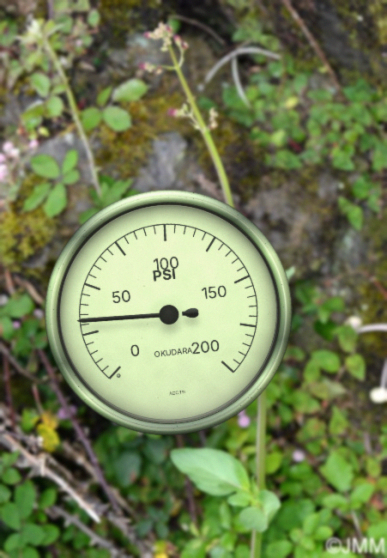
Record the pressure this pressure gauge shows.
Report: 32.5 psi
